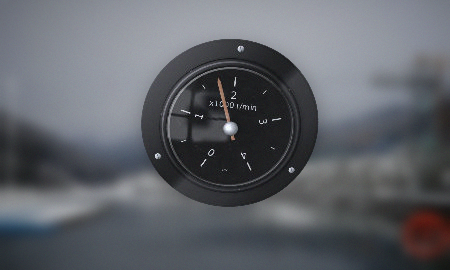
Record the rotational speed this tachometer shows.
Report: 1750 rpm
